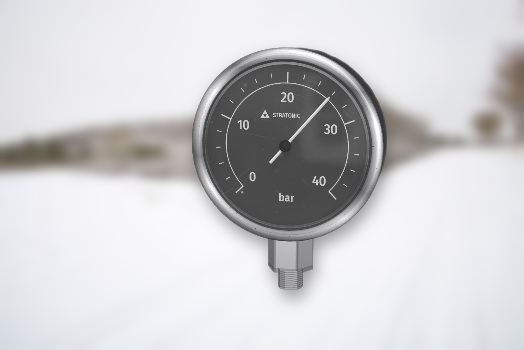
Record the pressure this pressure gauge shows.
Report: 26 bar
